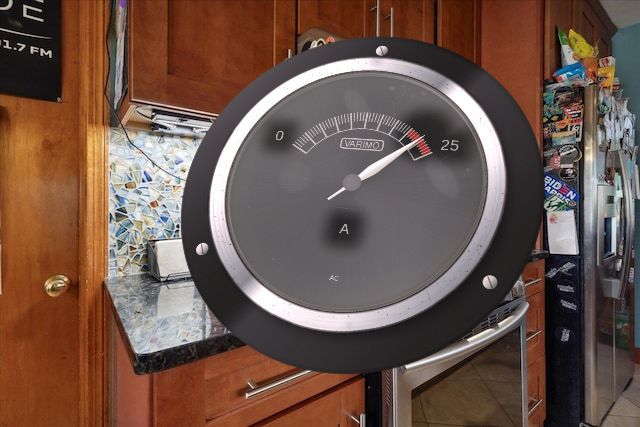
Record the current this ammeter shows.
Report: 22.5 A
